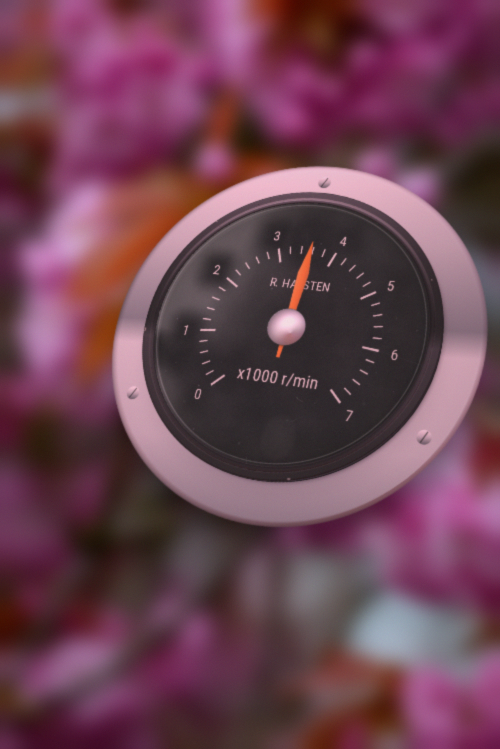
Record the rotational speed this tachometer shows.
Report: 3600 rpm
